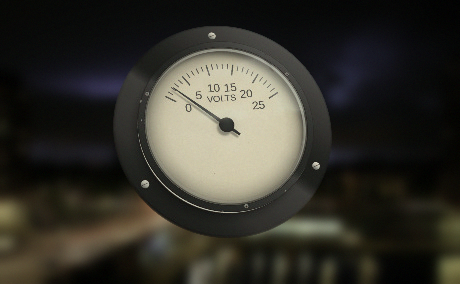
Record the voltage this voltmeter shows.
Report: 2 V
